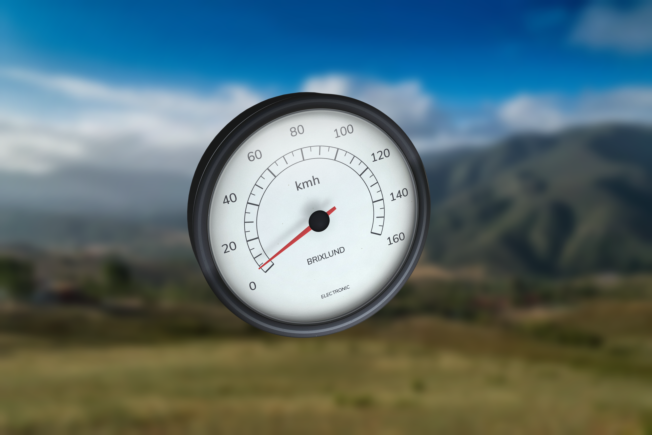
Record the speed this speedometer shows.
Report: 5 km/h
